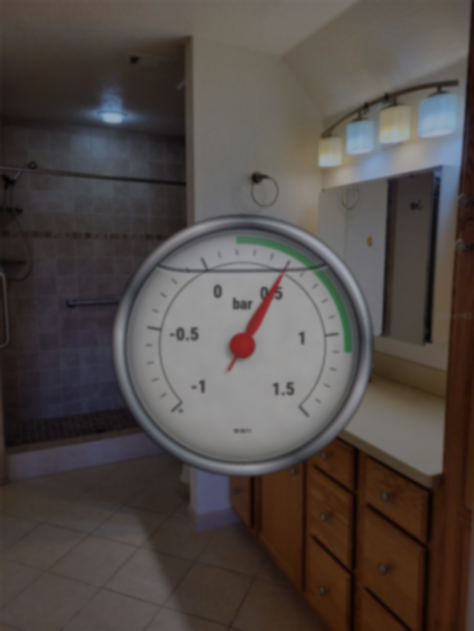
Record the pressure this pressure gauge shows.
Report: 0.5 bar
